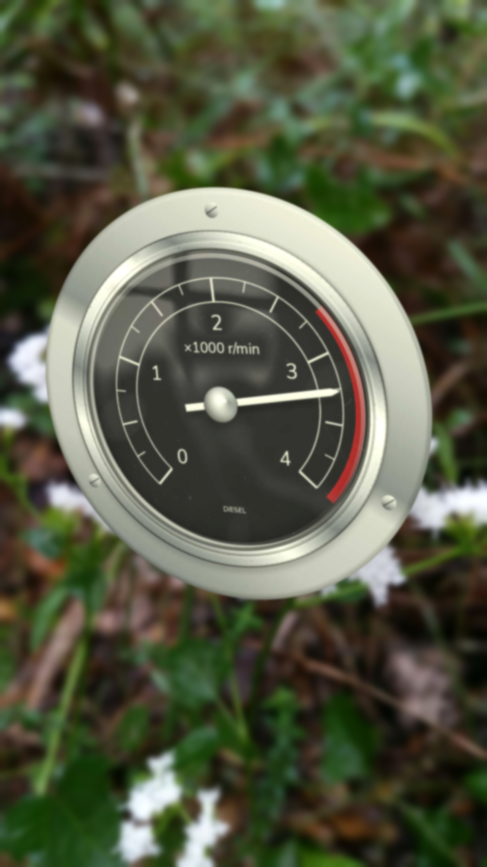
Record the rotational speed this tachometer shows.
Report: 3250 rpm
